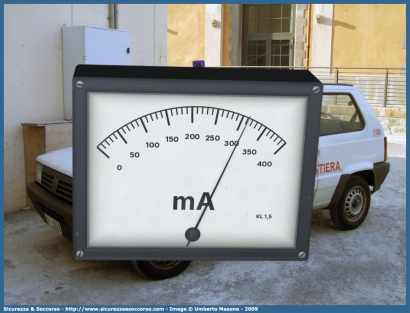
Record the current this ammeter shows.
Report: 310 mA
